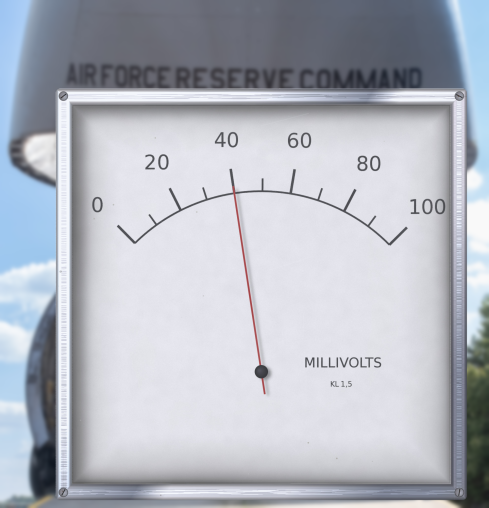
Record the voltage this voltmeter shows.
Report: 40 mV
